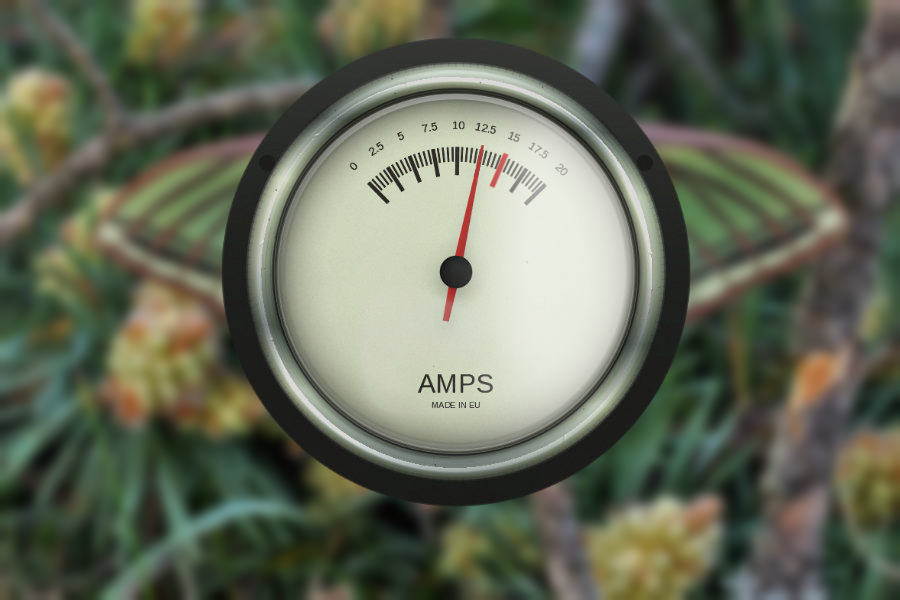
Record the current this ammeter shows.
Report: 12.5 A
